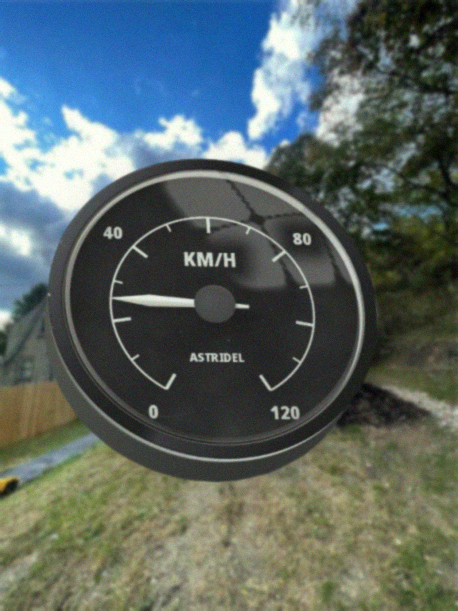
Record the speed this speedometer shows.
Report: 25 km/h
